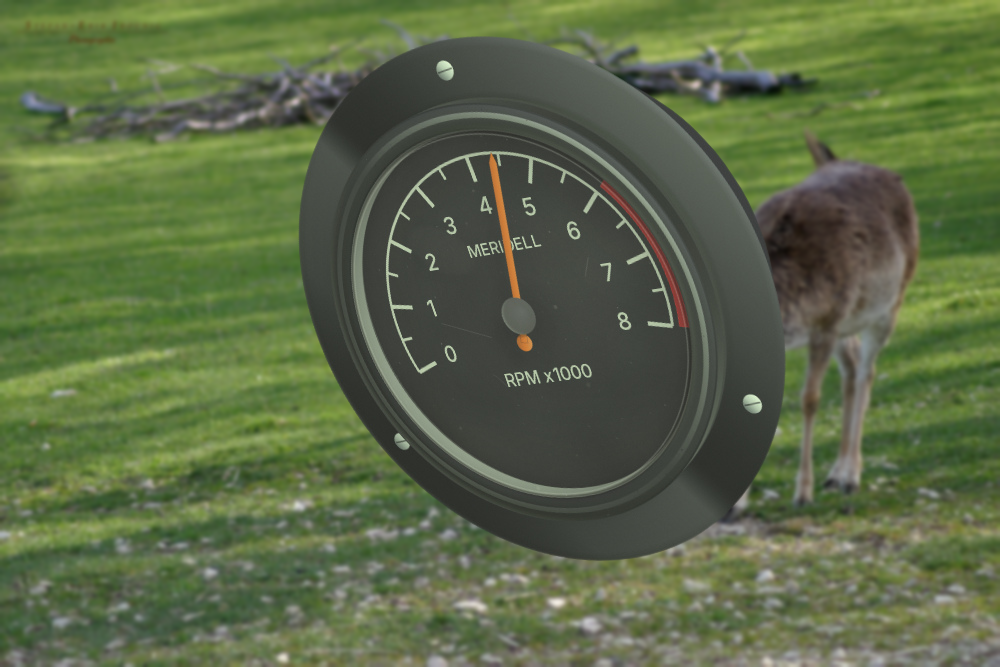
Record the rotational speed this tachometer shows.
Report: 4500 rpm
